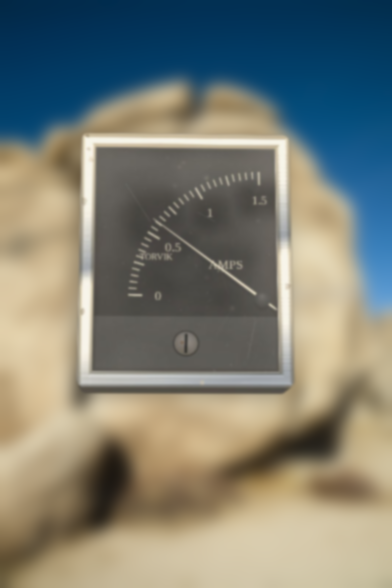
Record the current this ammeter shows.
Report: 0.6 A
